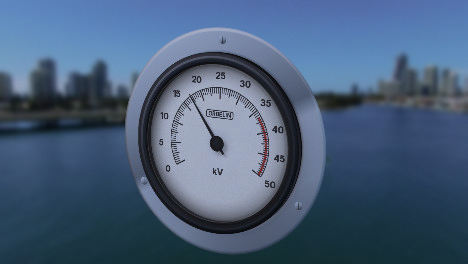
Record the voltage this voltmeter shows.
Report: 17.5 kV
